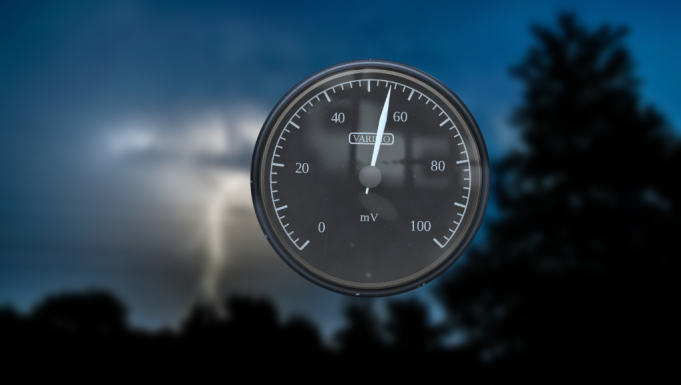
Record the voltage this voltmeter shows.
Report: 55 mV
